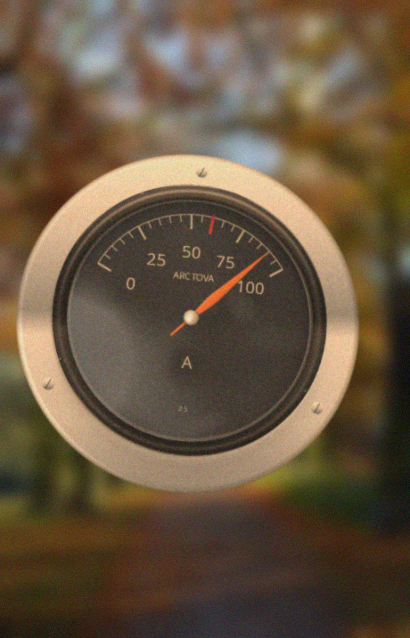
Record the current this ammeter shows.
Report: 90 A
